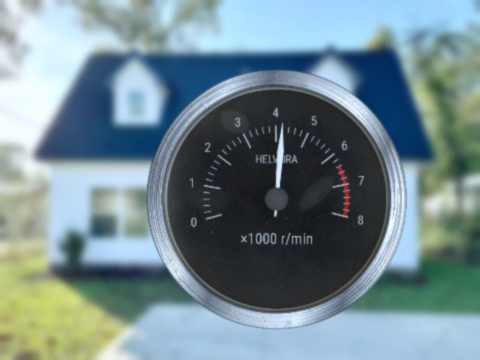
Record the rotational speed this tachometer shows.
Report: 4200 rpm
